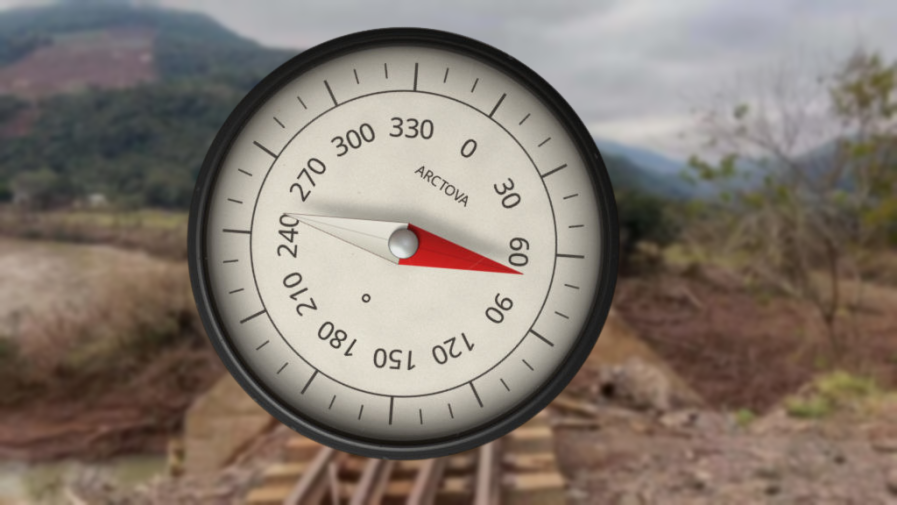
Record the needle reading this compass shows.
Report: 70 °
